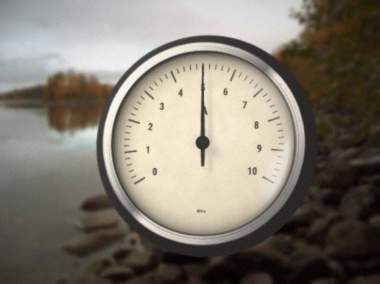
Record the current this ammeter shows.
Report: 5 A
